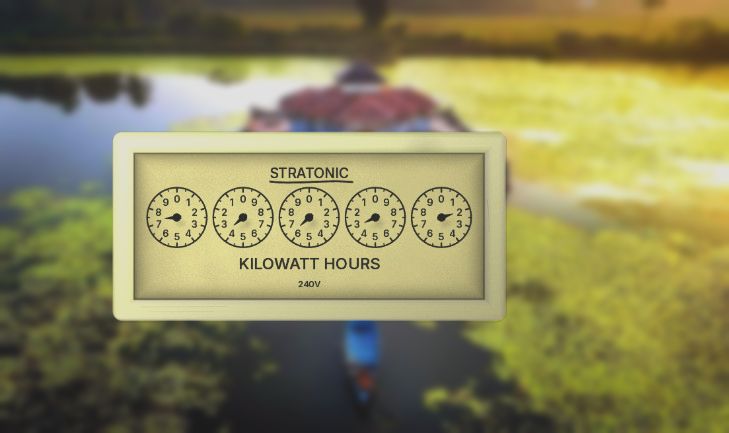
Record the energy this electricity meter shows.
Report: 73632 kWh
